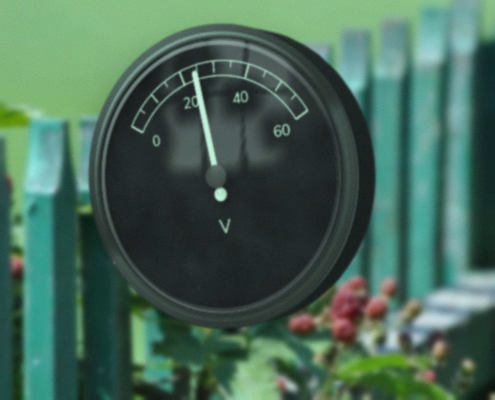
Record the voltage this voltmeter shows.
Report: 25 V
